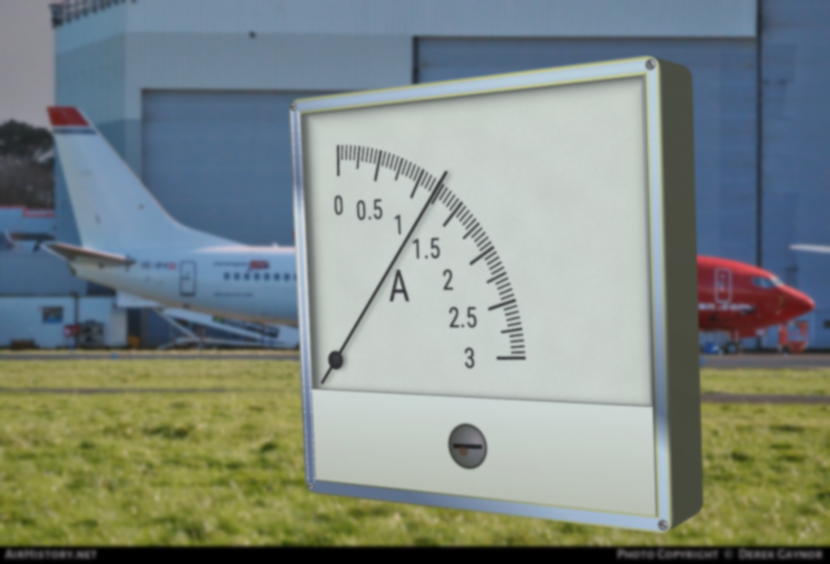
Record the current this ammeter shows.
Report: 1.25 A
